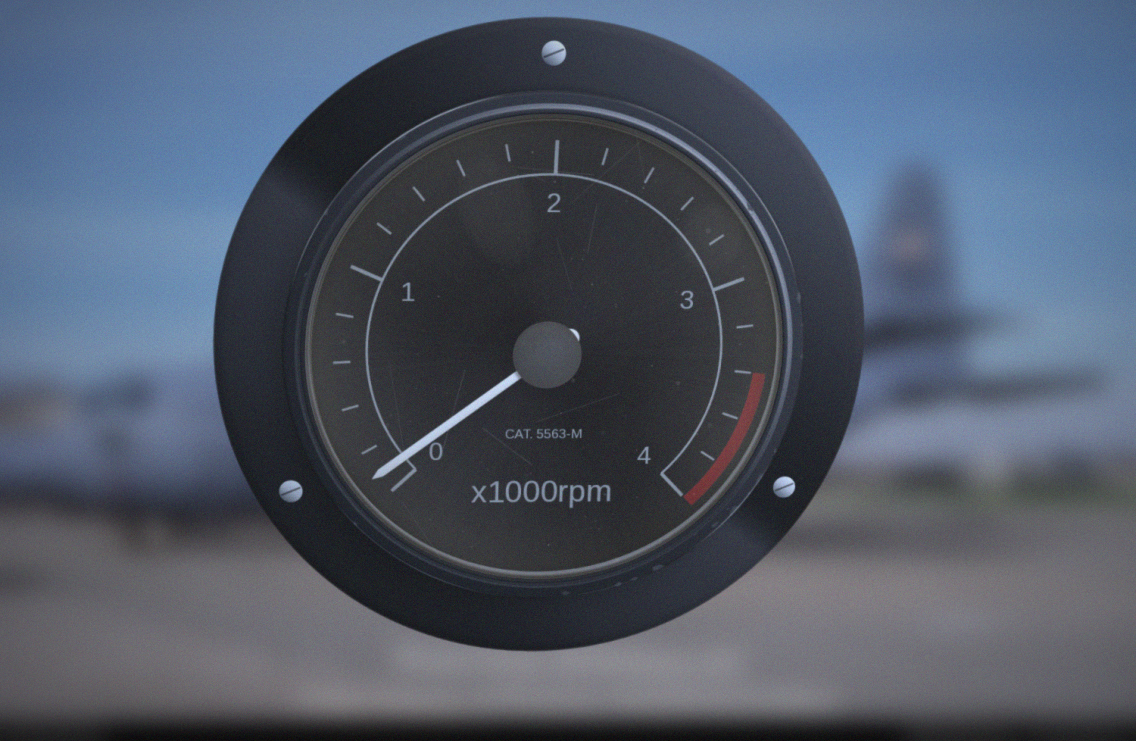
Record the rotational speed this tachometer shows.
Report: 100 rpm
